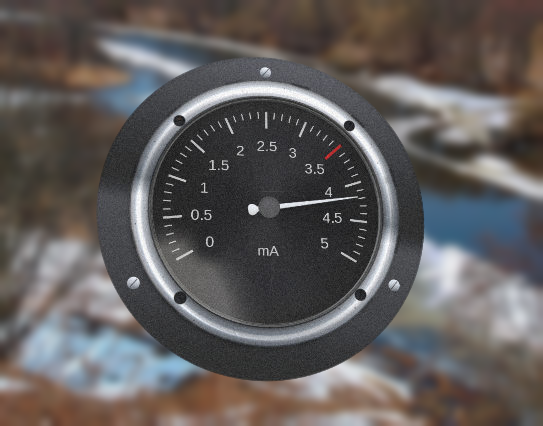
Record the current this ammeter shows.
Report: 4.2 mA
